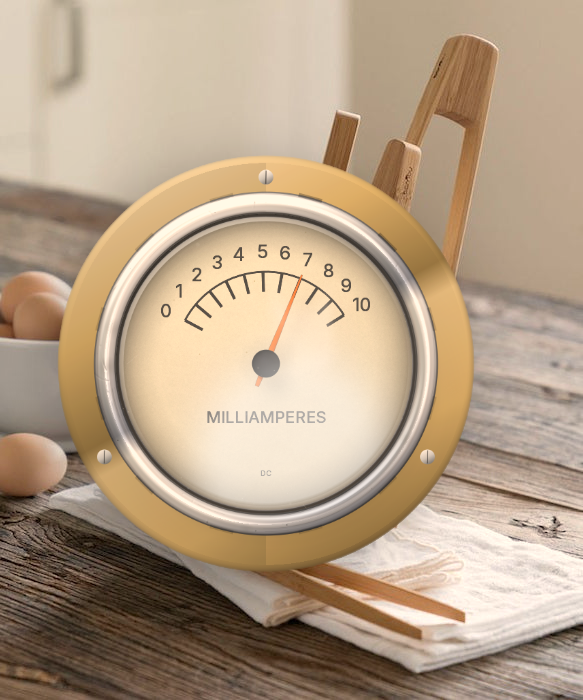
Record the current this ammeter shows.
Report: 7 mA
